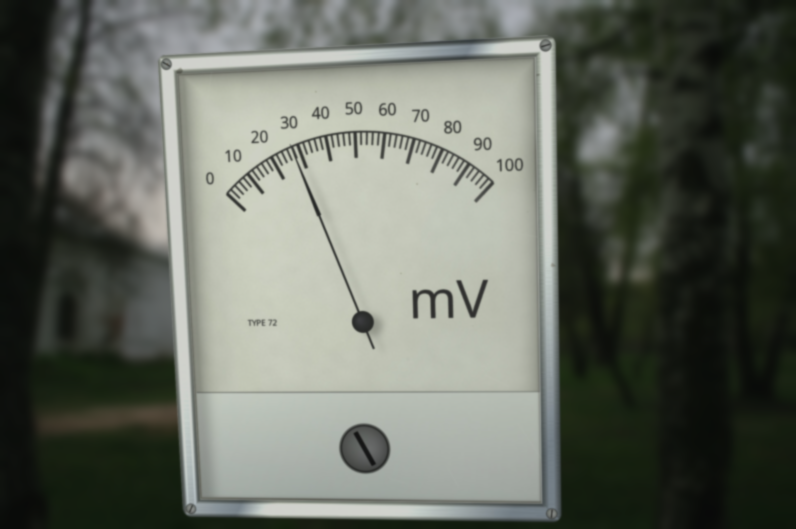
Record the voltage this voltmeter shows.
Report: 28 mV
